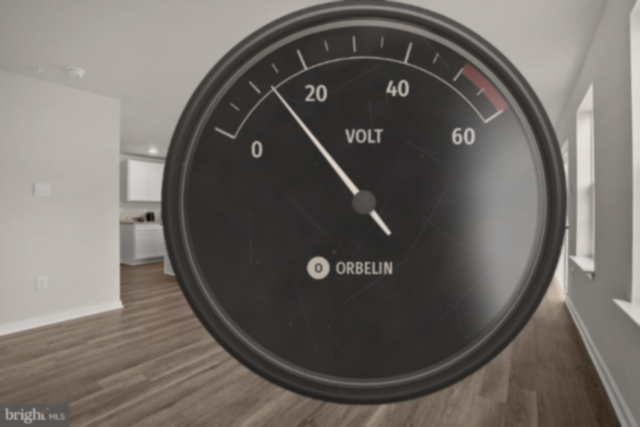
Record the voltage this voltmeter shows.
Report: 12.5 V
